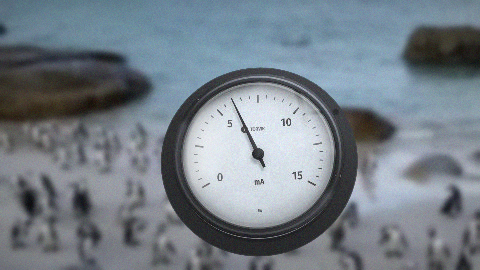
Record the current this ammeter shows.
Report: 6 mA
